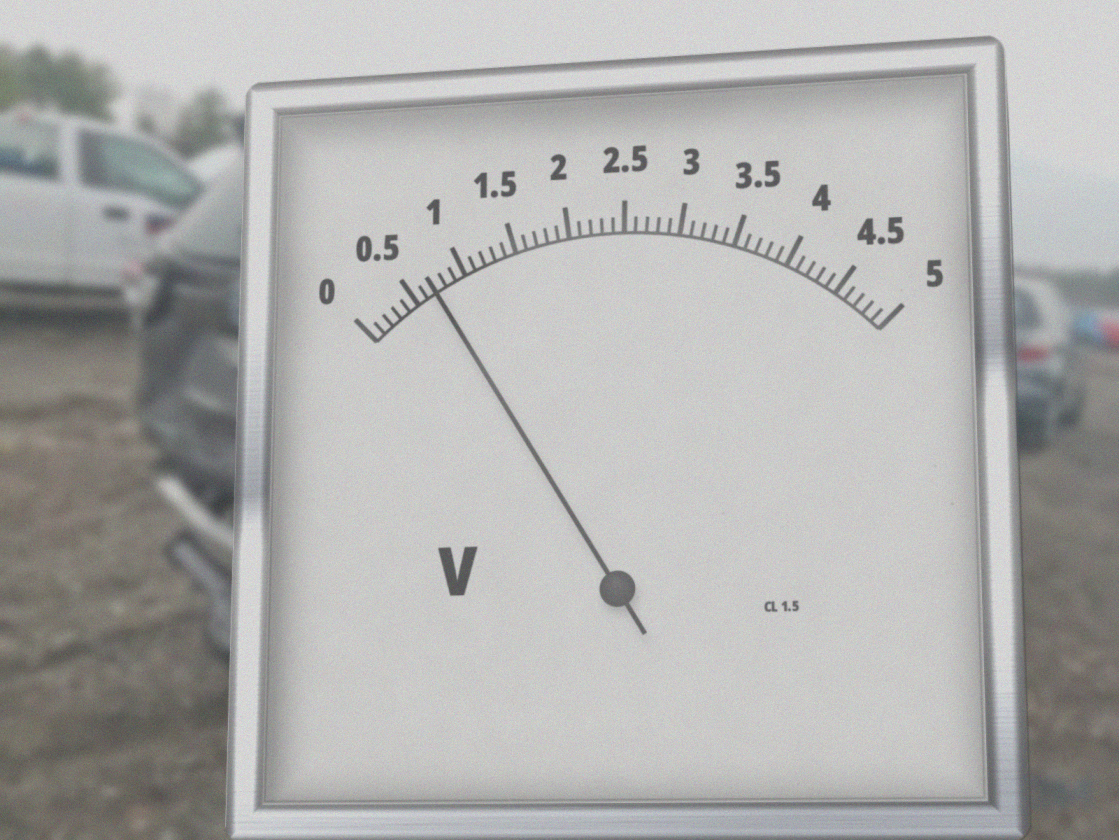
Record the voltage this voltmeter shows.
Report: 0.7 V
